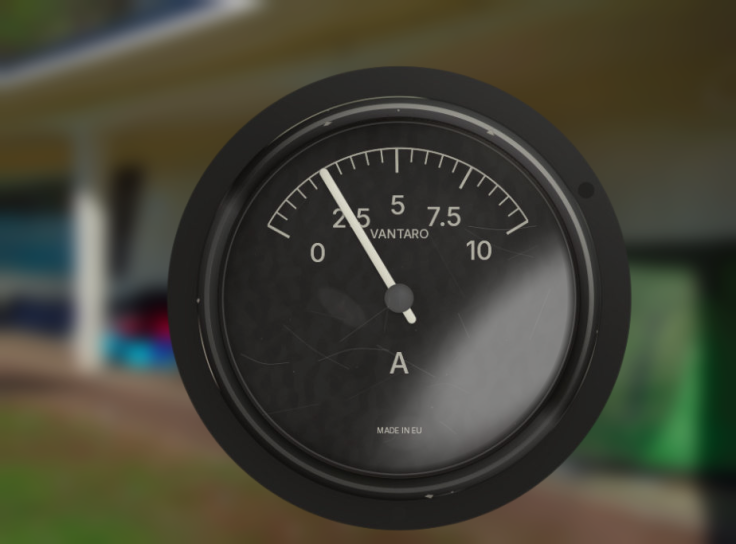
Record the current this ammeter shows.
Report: 2.5 A
